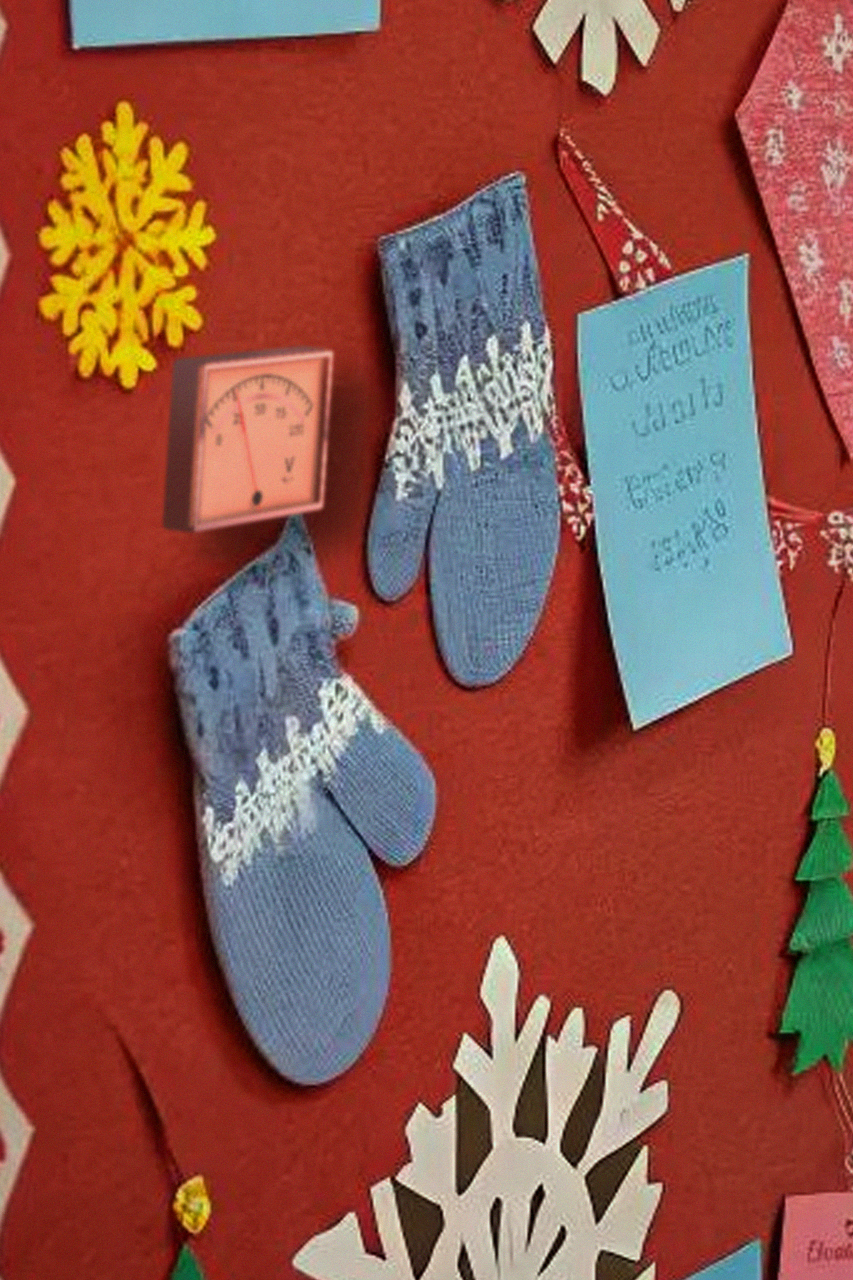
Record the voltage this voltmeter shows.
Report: 25 V
